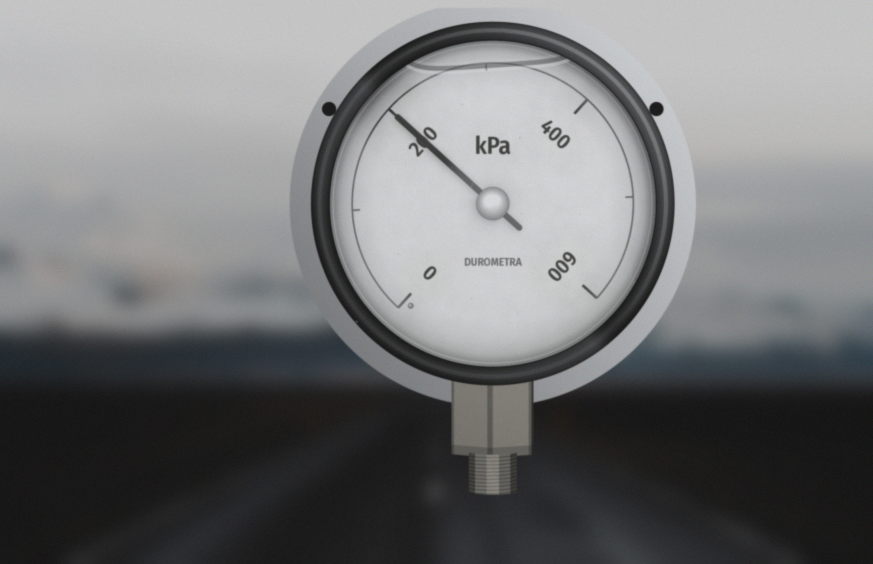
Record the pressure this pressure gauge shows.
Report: 200 kPa
